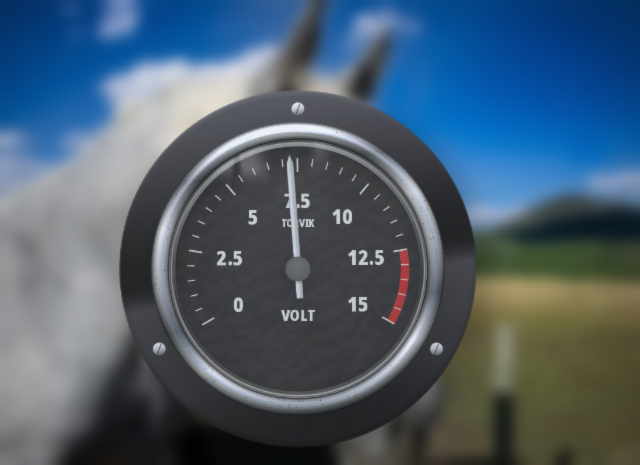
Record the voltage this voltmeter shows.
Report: 7.25 V
